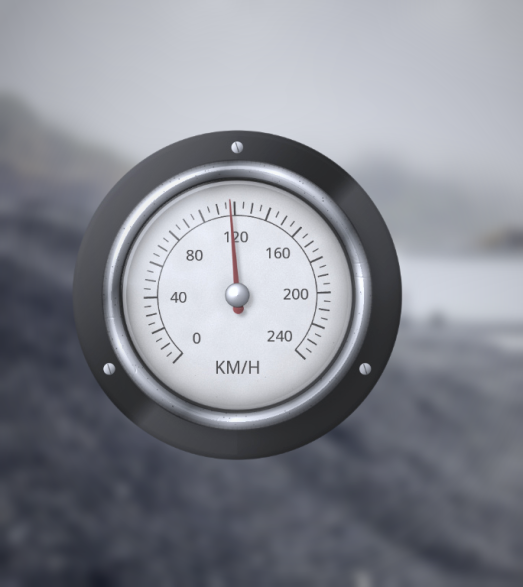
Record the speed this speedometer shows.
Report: 117.5 km/h
